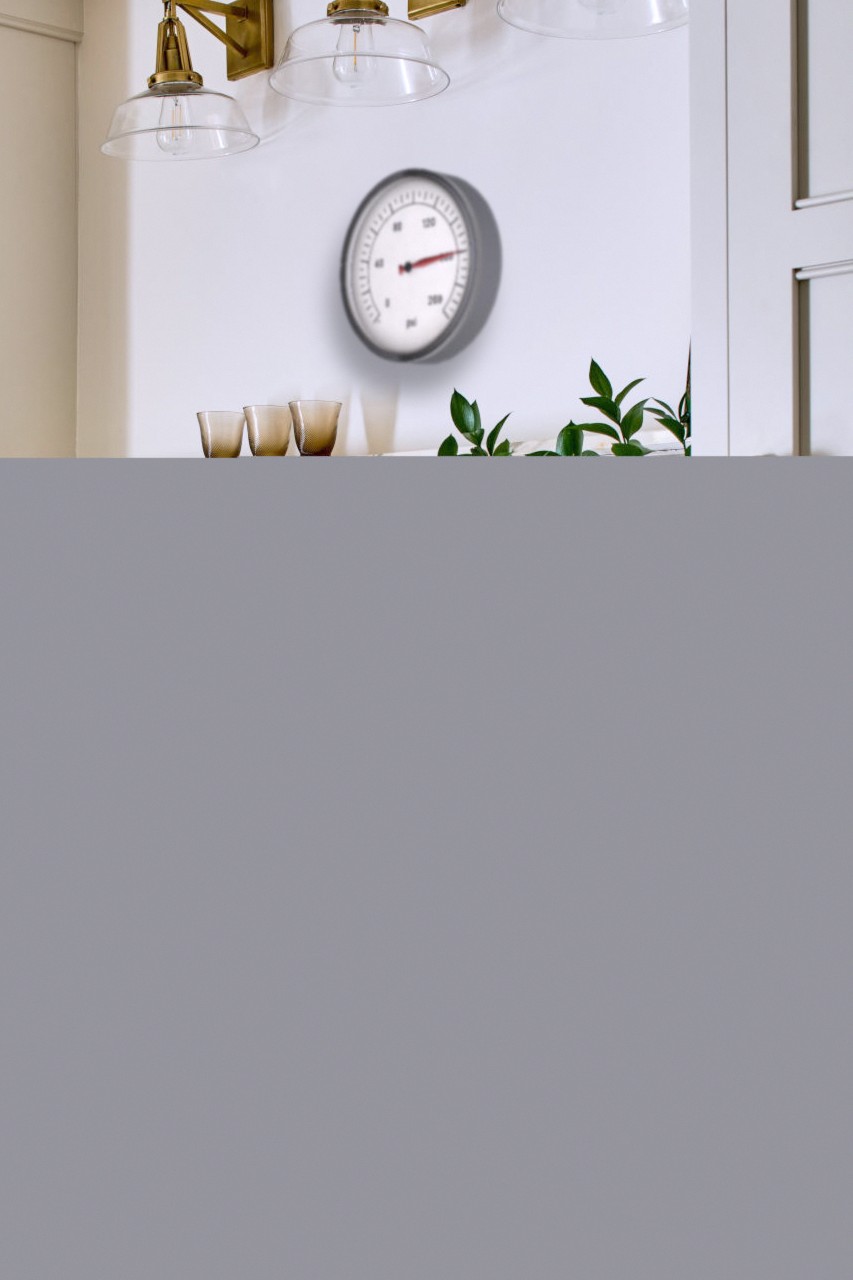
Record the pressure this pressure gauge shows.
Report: 160 psi
